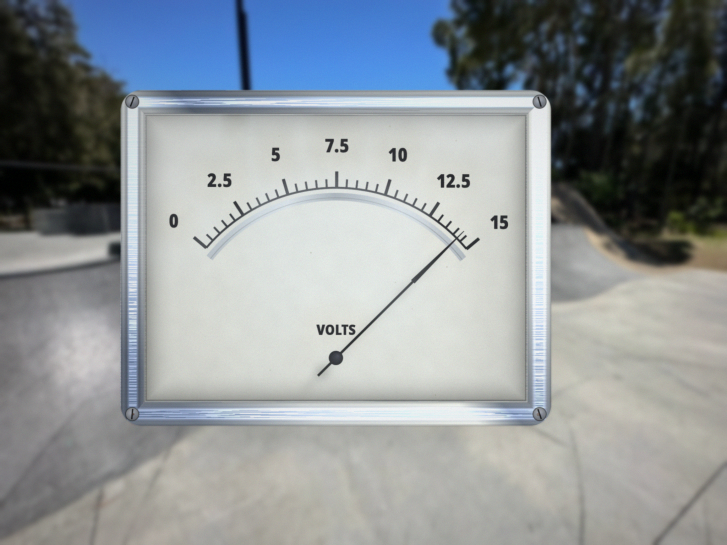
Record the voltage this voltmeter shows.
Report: 14.25 V
